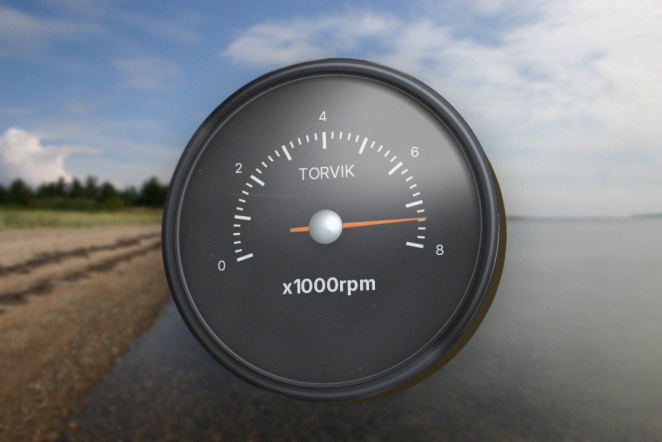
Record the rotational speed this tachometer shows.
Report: 7400 rpm
